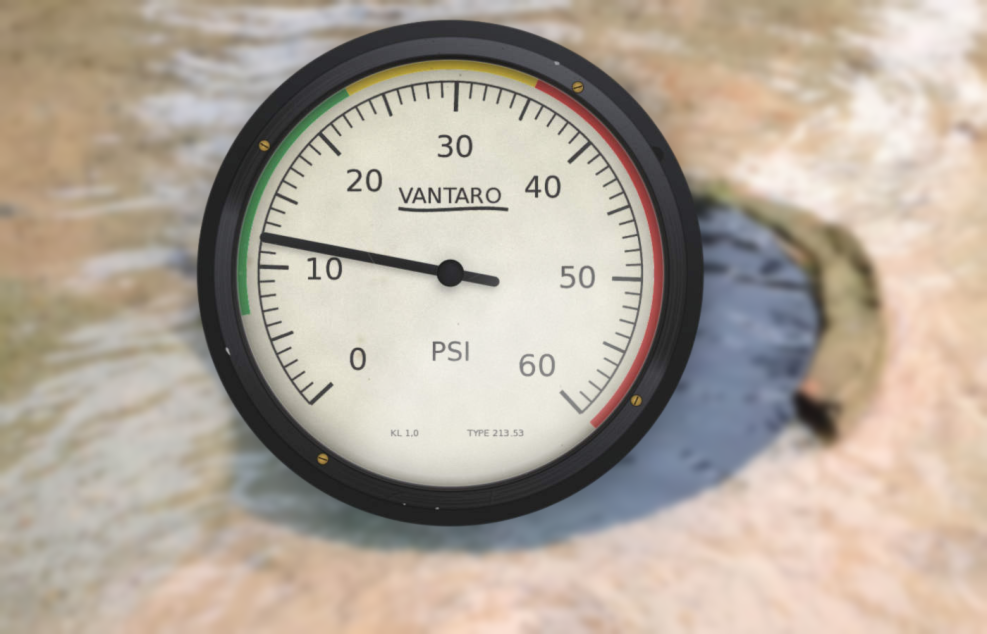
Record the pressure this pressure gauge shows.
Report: 12 psi
